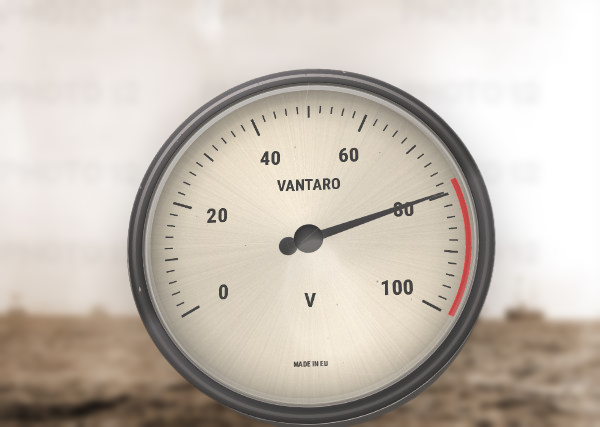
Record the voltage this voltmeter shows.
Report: 80 V
